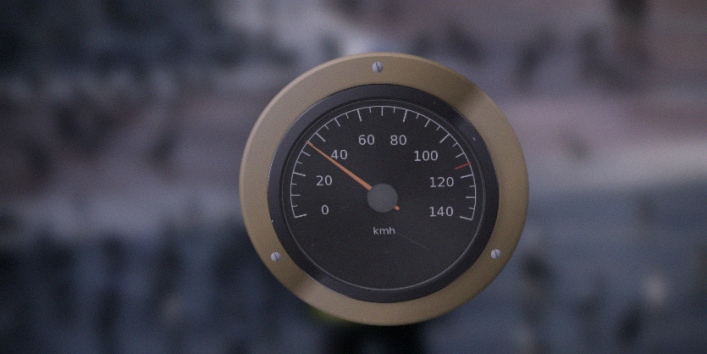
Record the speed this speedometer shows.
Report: 35 km/h
